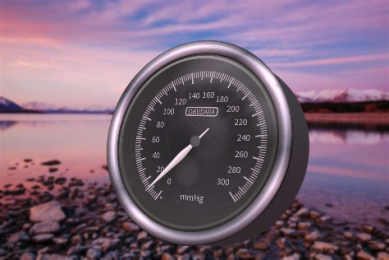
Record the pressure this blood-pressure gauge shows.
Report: 10 mmHg
